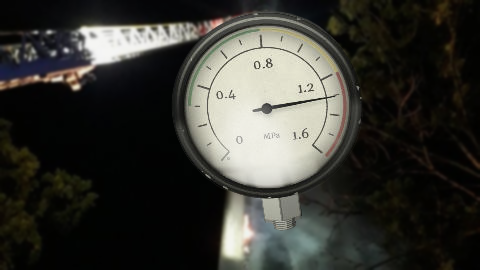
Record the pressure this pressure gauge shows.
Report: 1.3 MPa
